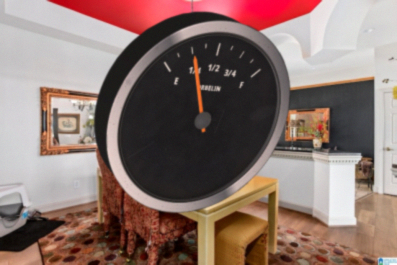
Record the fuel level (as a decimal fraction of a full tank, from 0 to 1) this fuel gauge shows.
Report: 0.25
